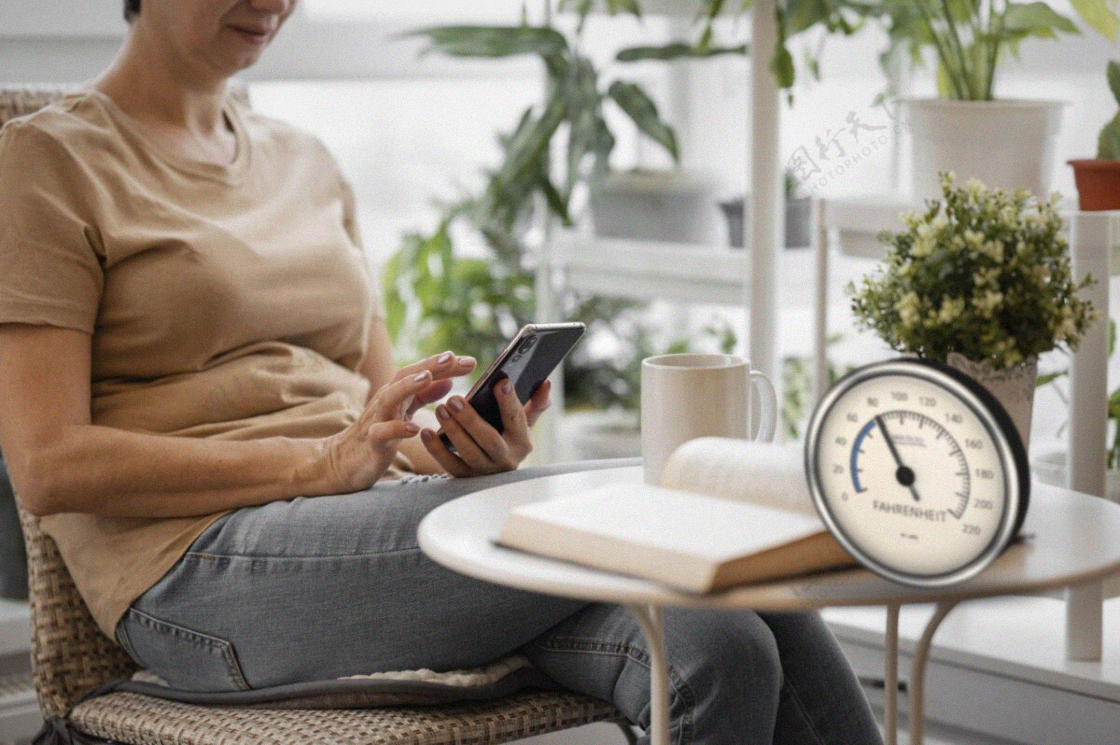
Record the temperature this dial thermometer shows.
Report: 80 °F
